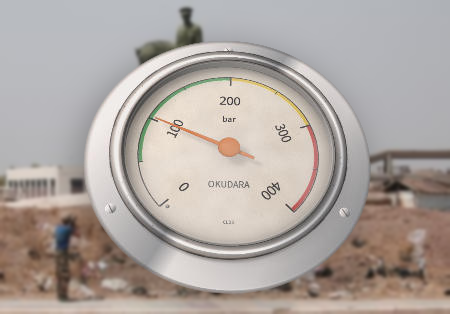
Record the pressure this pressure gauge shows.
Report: 100 bar
